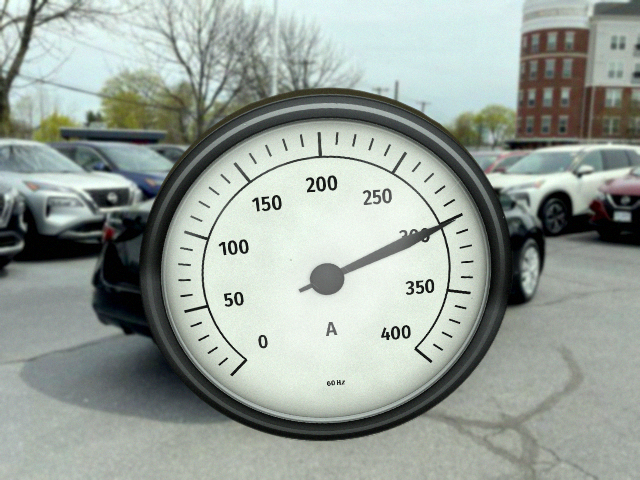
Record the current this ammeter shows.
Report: 300 A
